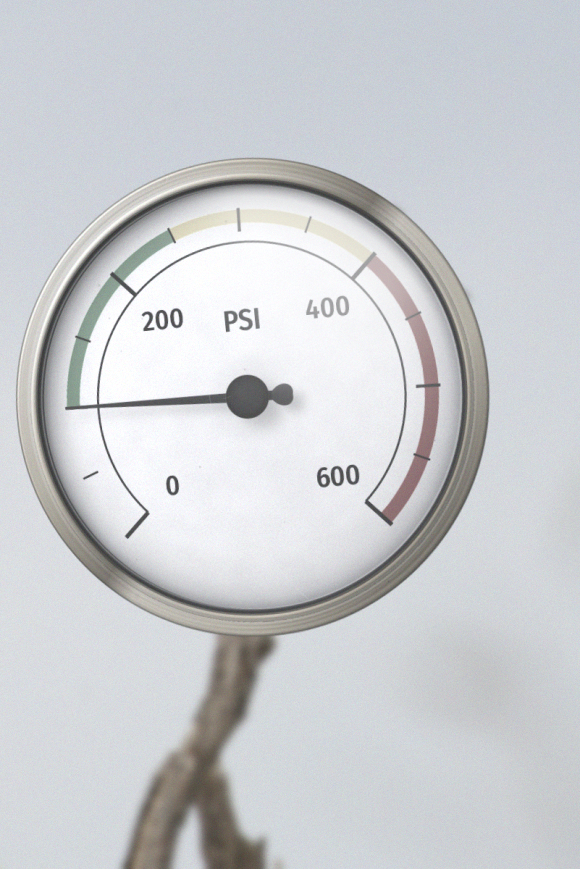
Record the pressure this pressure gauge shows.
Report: 100 psi
